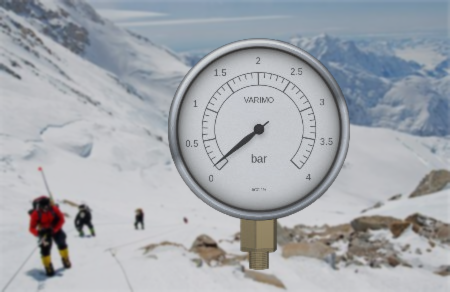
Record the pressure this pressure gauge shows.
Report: 0.1 bar
